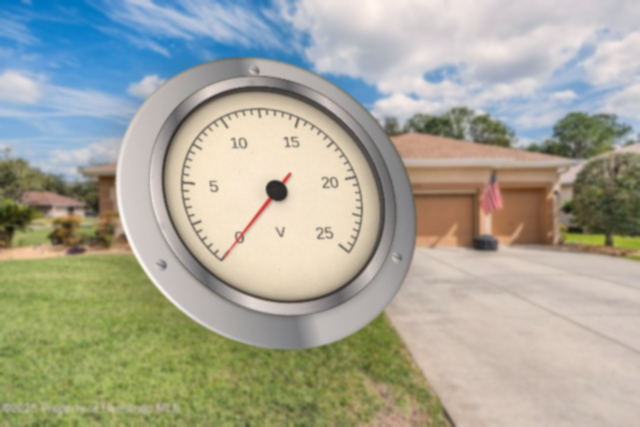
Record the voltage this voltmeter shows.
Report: 0 V
